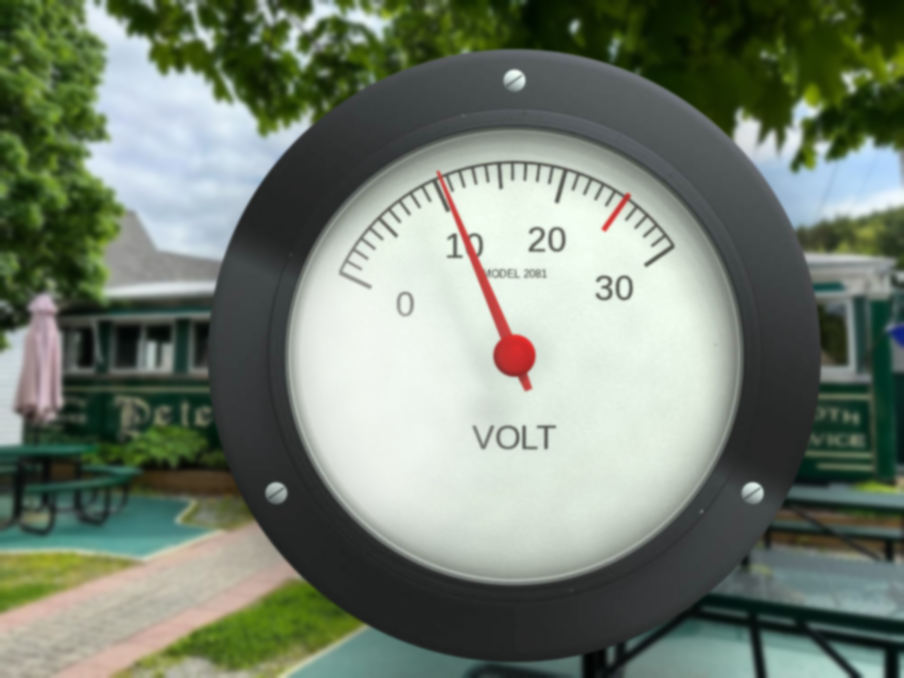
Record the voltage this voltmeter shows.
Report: 10.5 V
